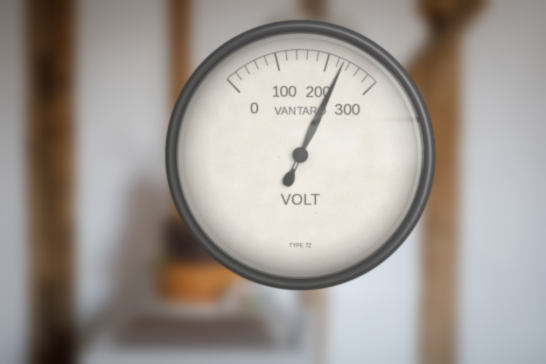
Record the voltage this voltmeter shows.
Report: 230 V
